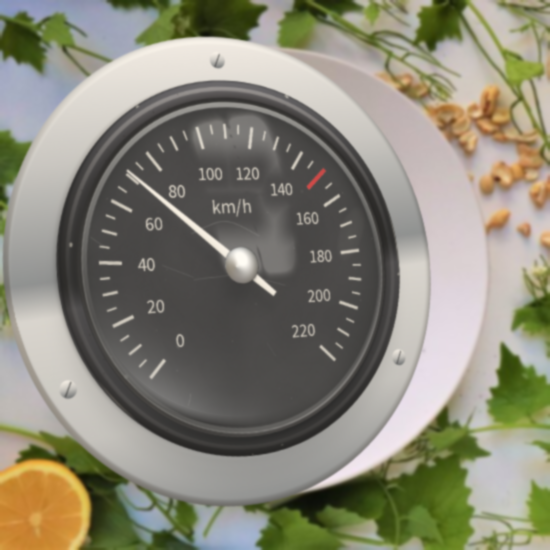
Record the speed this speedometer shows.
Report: 70 km/h
